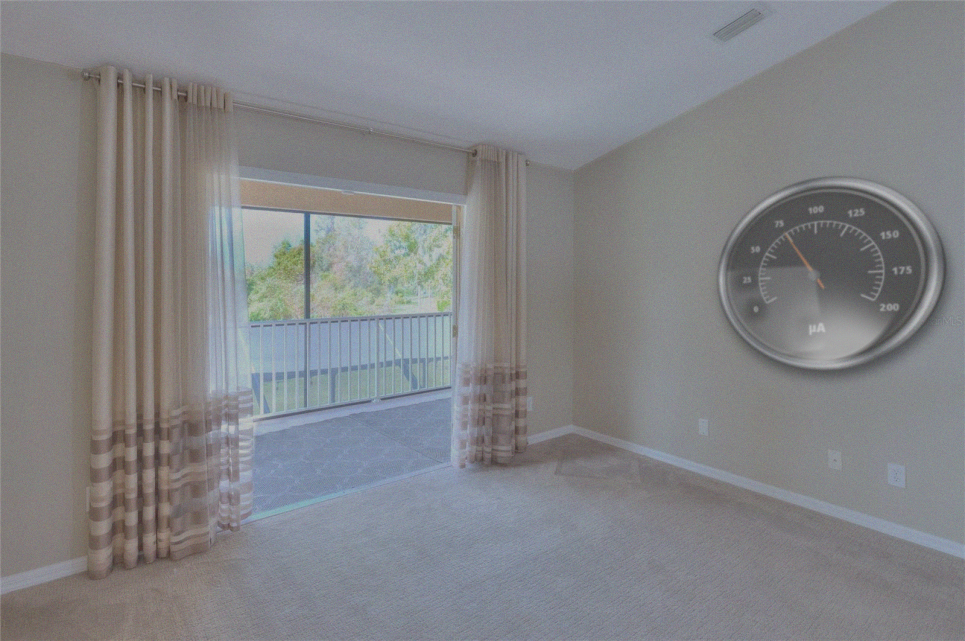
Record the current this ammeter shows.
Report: 75 µA
